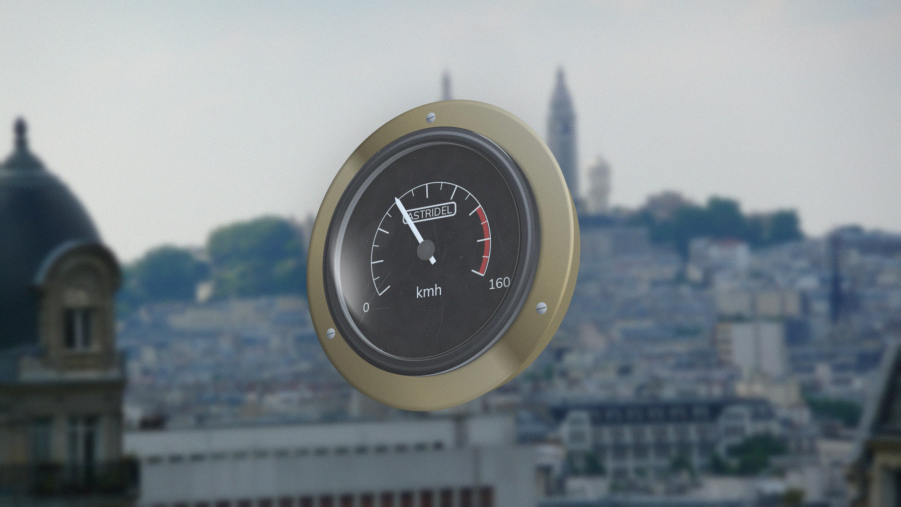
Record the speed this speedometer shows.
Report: 60 km/h
